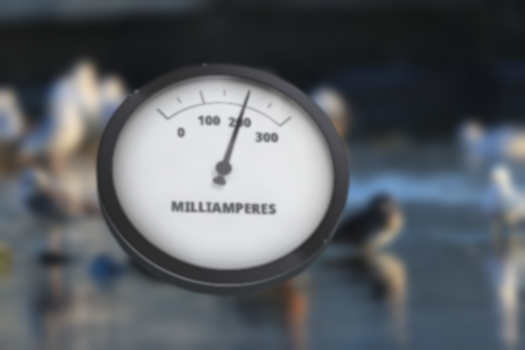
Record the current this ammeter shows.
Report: 200 mA
